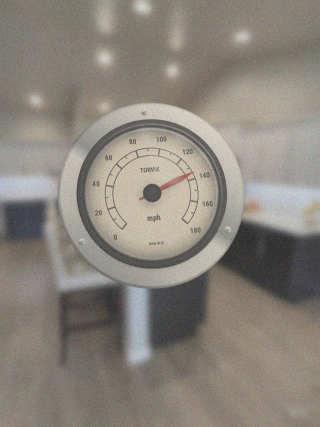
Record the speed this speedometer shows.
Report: 135 mph
